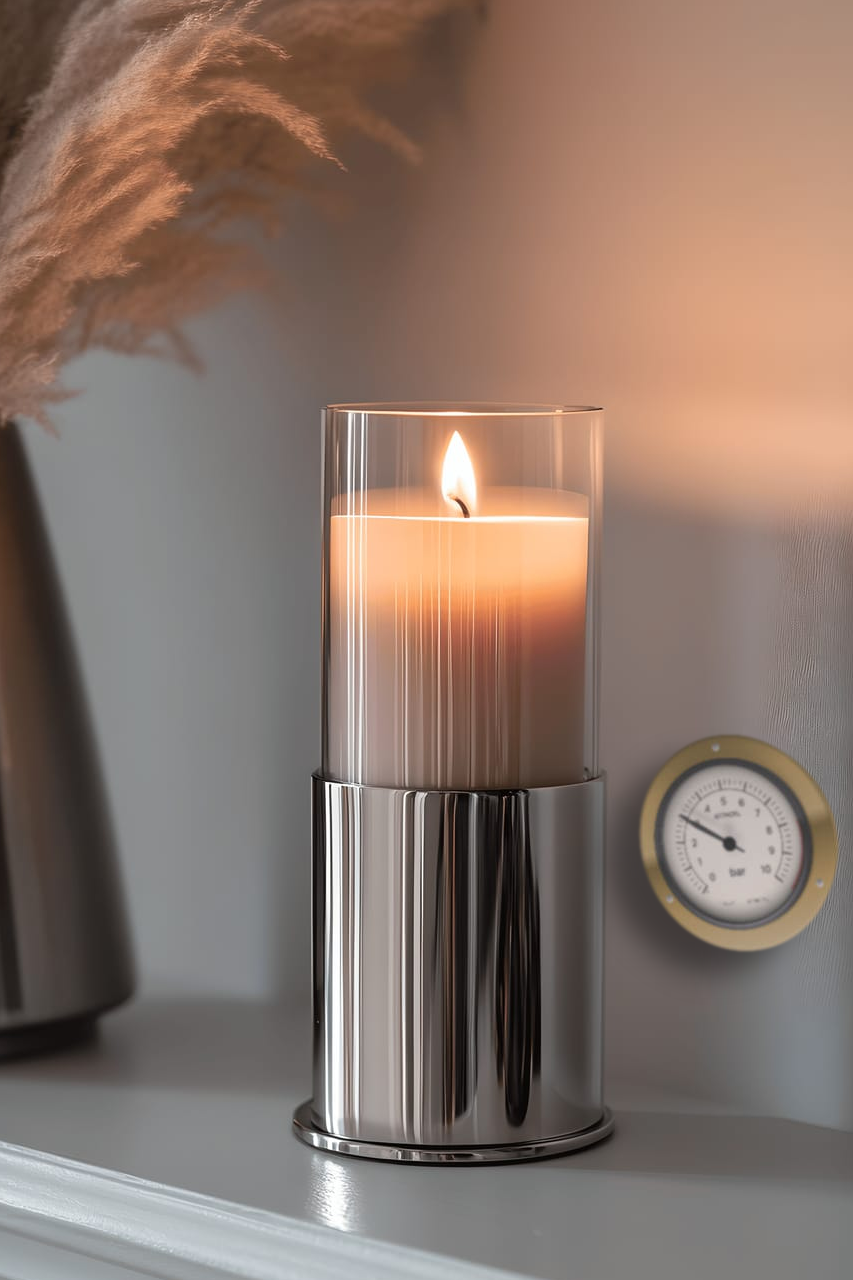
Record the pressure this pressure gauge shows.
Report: 3 bar
